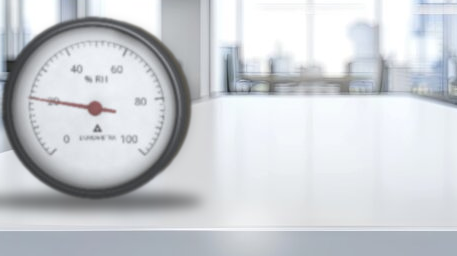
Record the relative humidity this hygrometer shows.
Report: 20 %
